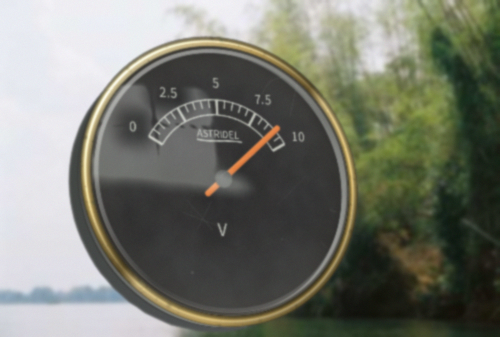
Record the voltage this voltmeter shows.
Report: 9 V
